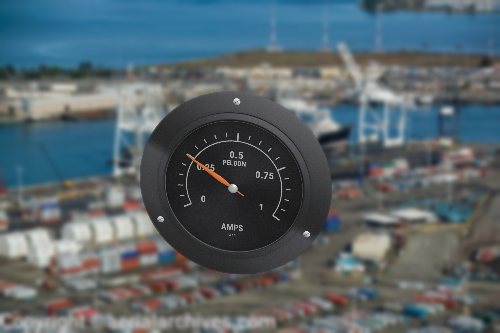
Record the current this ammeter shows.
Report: 0.25 A
